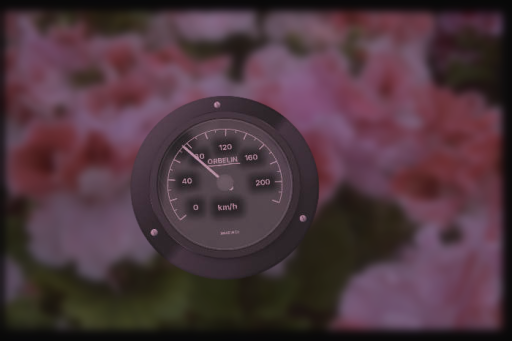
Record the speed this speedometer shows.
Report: 75 km/h
